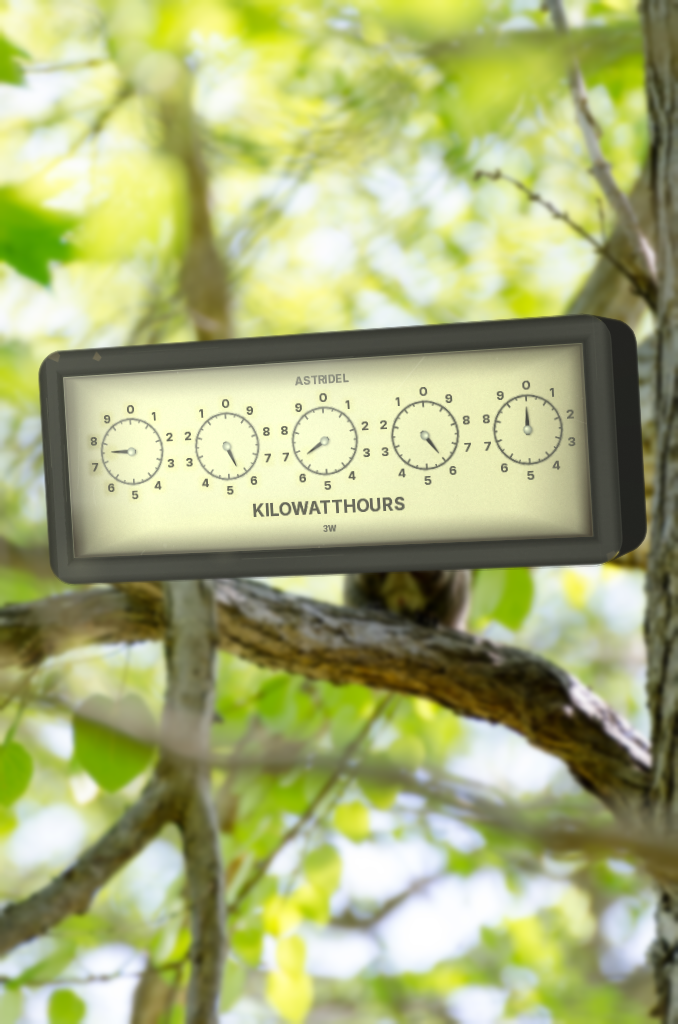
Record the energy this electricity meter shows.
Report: 75660 kWh
